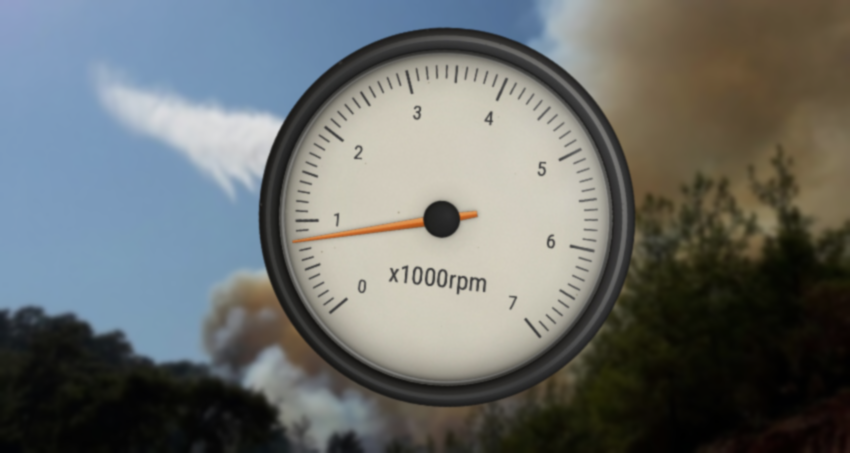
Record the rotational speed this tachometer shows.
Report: 800 rpm
